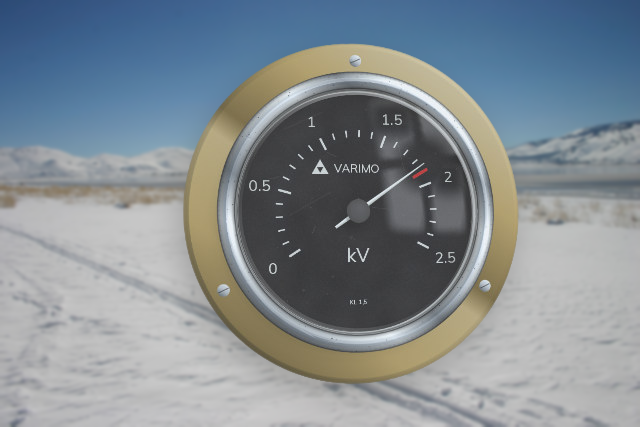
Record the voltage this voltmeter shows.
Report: 1.85 kV
